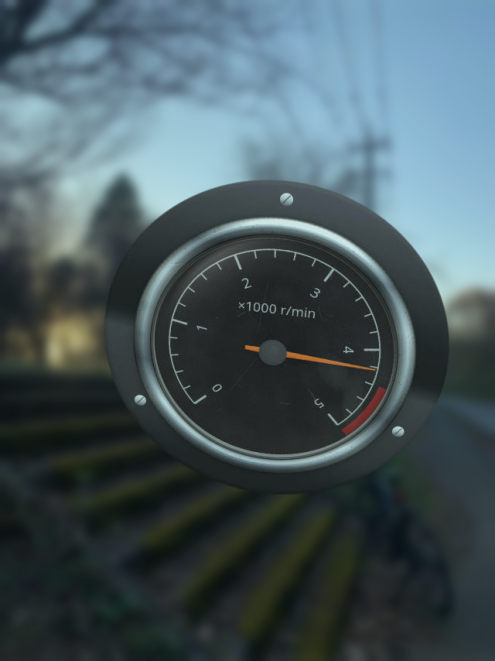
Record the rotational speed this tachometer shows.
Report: 4200 rpm
